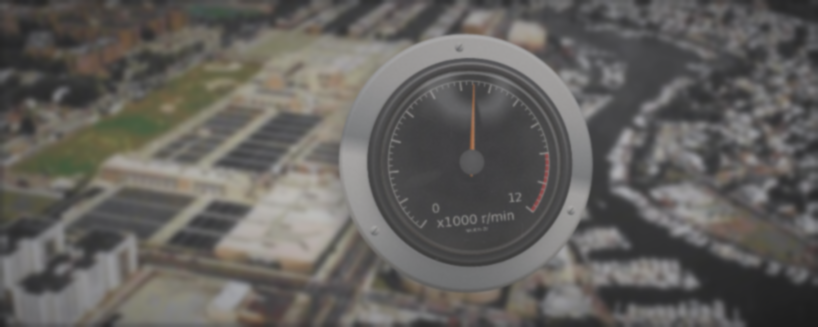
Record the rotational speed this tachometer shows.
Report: 6400 rpm
